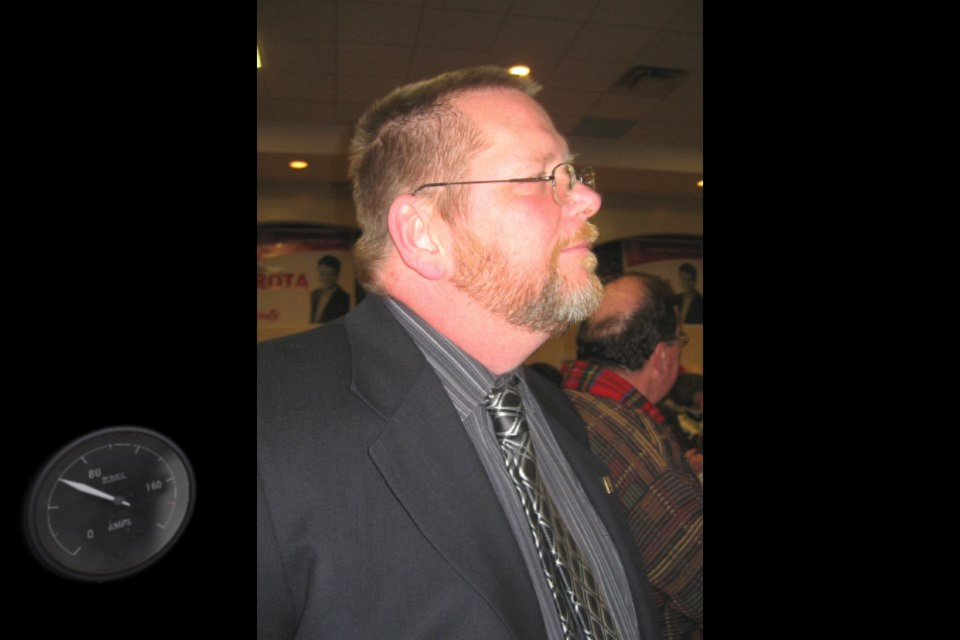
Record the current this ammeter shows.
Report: 60 A
